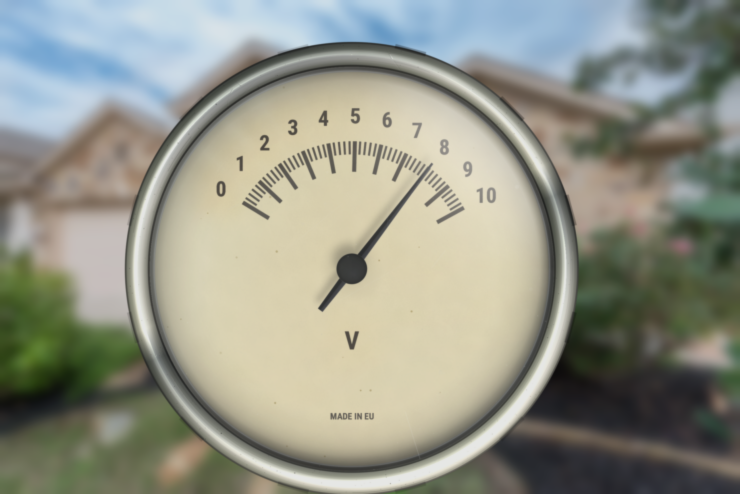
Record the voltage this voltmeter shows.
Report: 8 V
